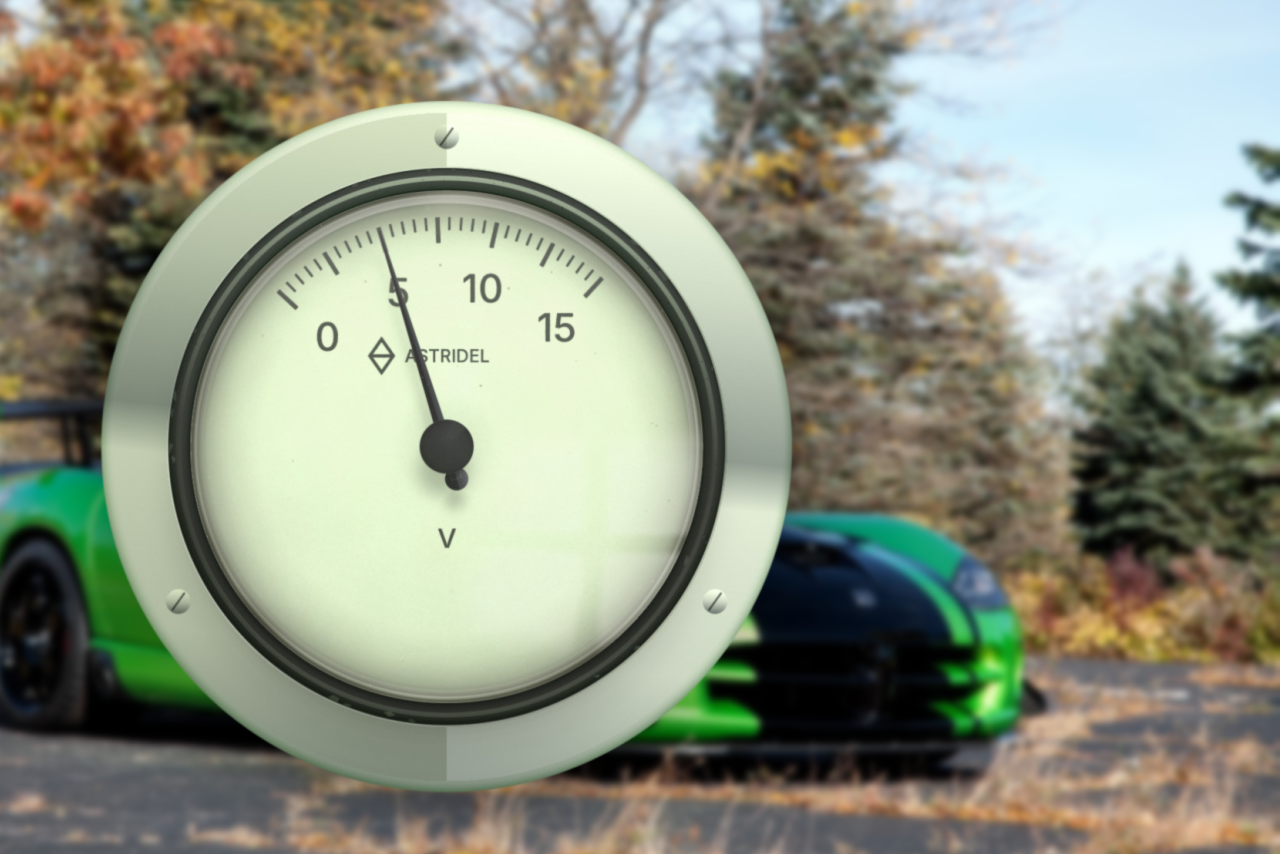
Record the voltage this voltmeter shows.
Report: 5 V
